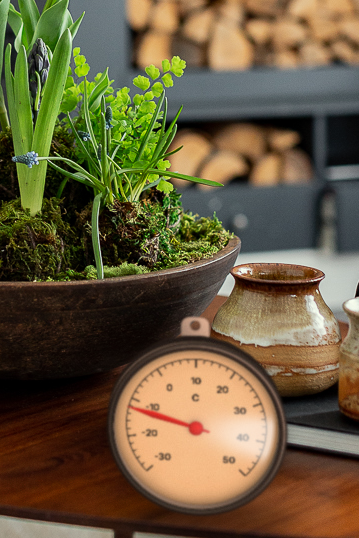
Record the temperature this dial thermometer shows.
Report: -12 °C
